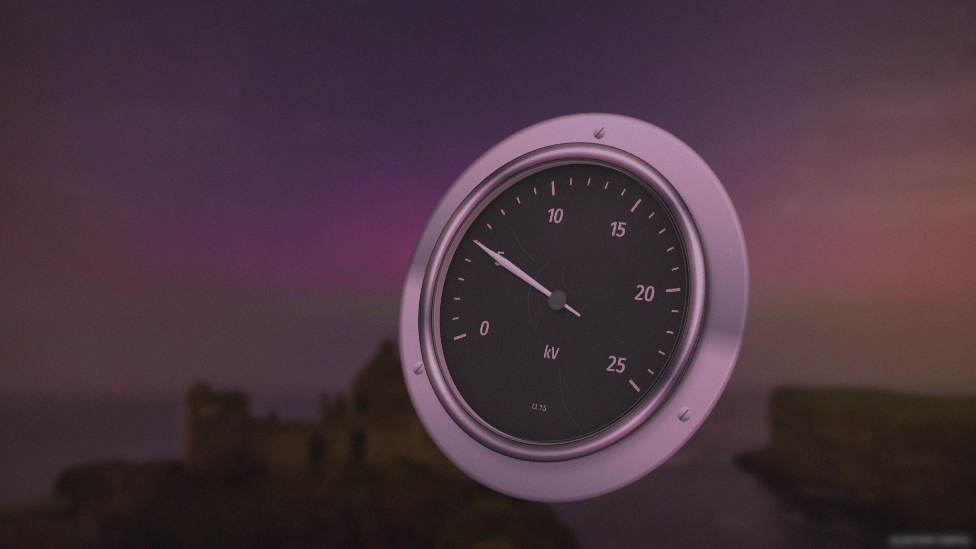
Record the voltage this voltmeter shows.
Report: 5 kV
